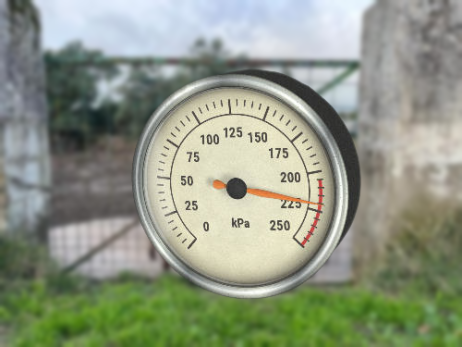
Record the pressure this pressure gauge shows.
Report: 220 kPa
